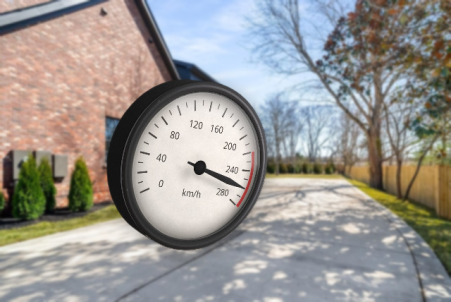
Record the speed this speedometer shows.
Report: 260 km/h
